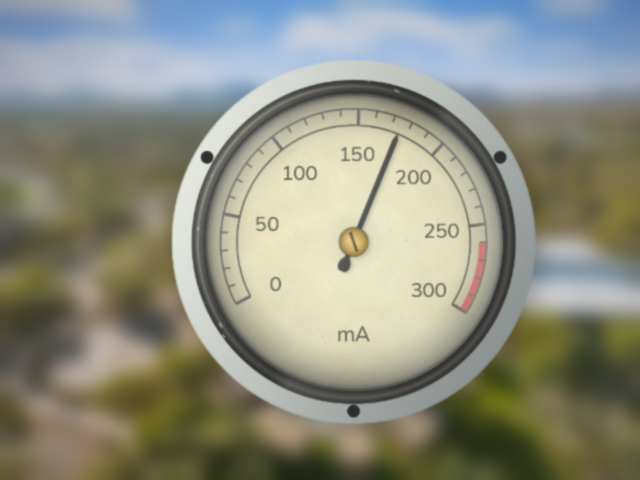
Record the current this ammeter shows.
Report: 175 mA
